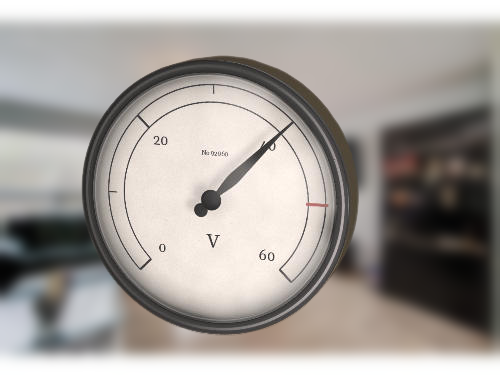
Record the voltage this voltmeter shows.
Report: 40 V
